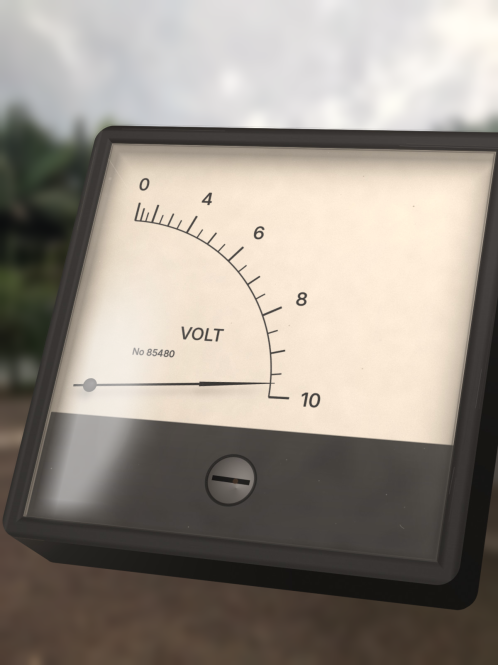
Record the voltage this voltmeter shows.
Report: 9.75 V
